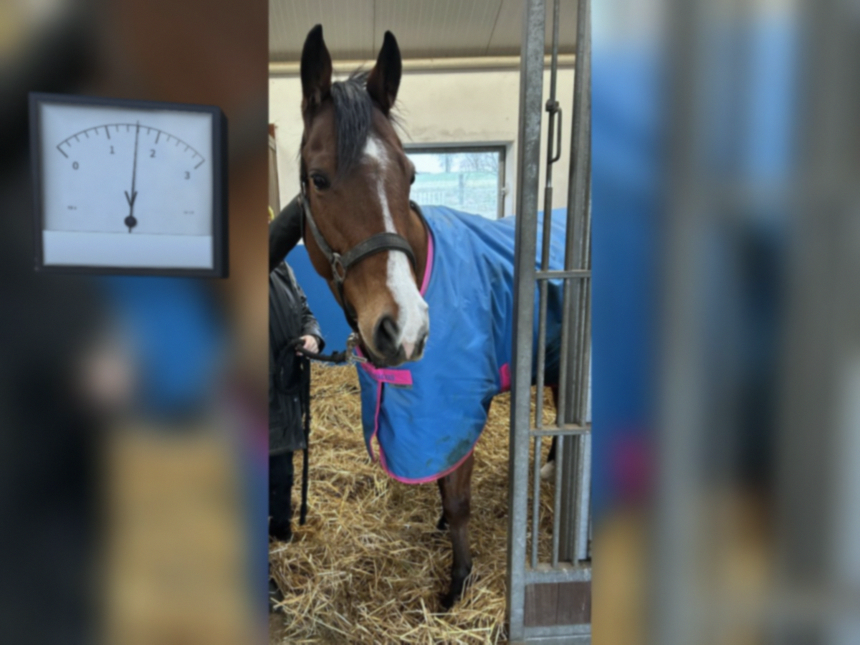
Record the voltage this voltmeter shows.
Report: 1.6 V
